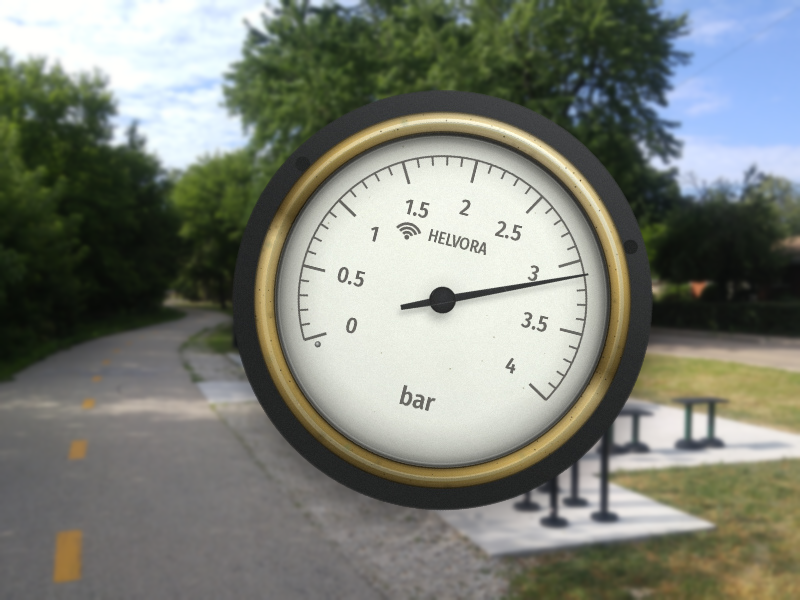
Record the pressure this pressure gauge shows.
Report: 3.1 bar
